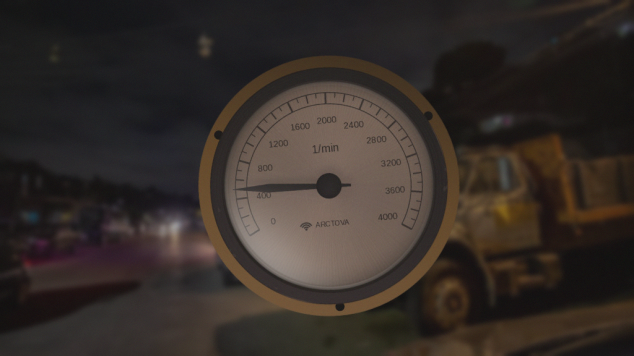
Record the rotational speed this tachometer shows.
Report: 500 rpm
